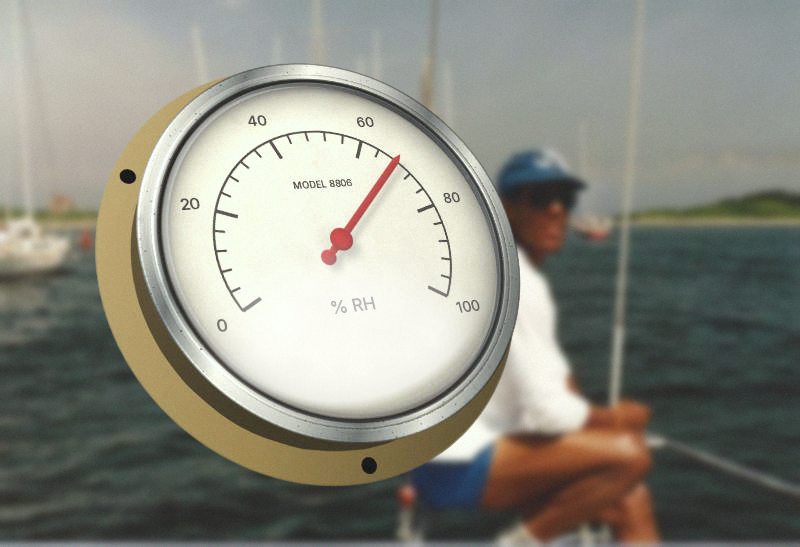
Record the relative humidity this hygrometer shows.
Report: 68 %
